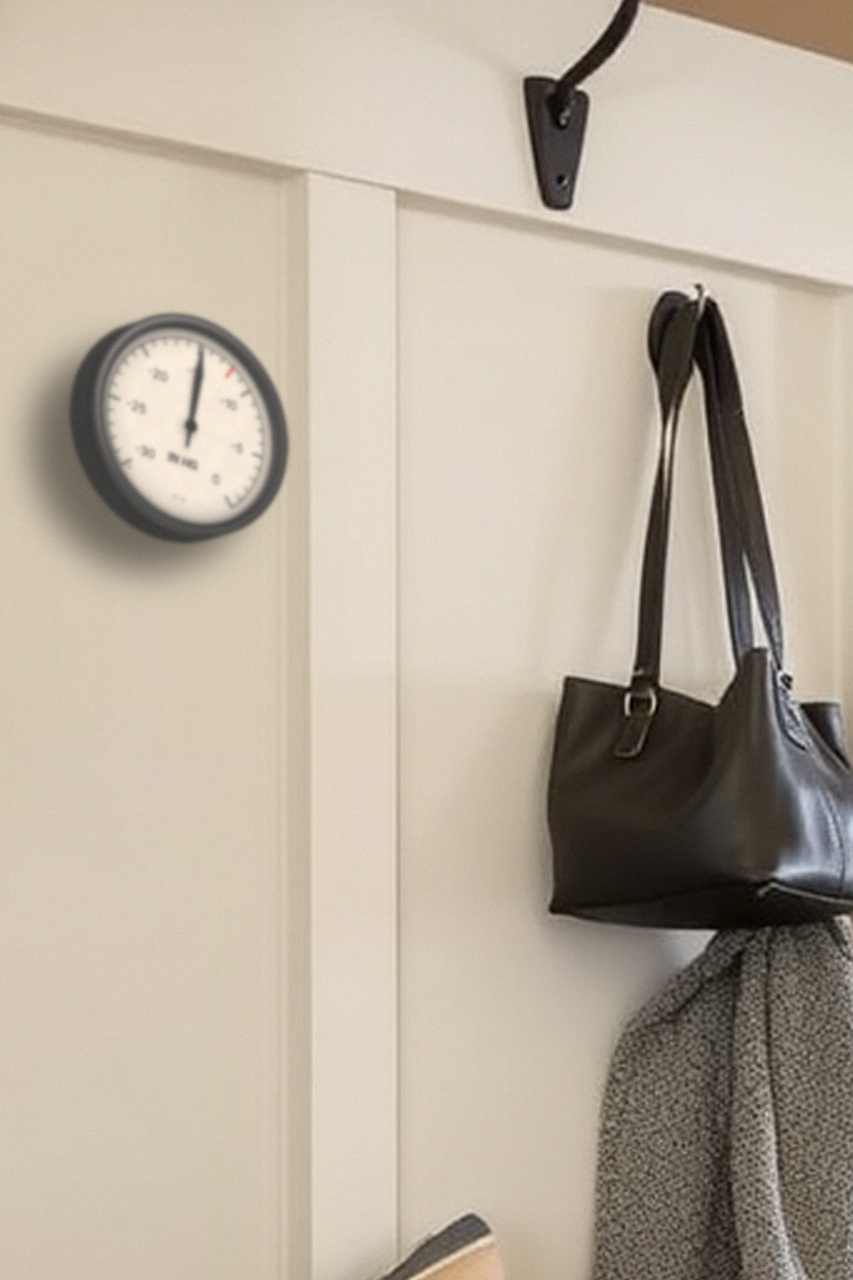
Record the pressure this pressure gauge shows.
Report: -15 inHg
